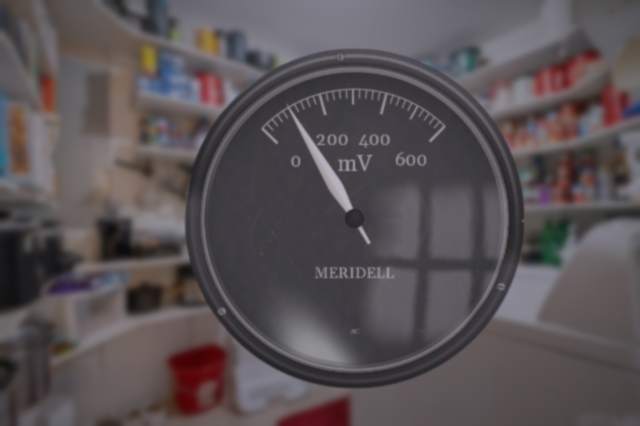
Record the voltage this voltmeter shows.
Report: 100 mV
